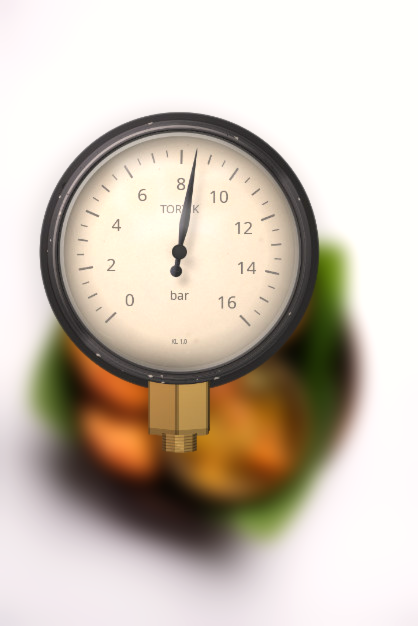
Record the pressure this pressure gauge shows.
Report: 8.5 bar
